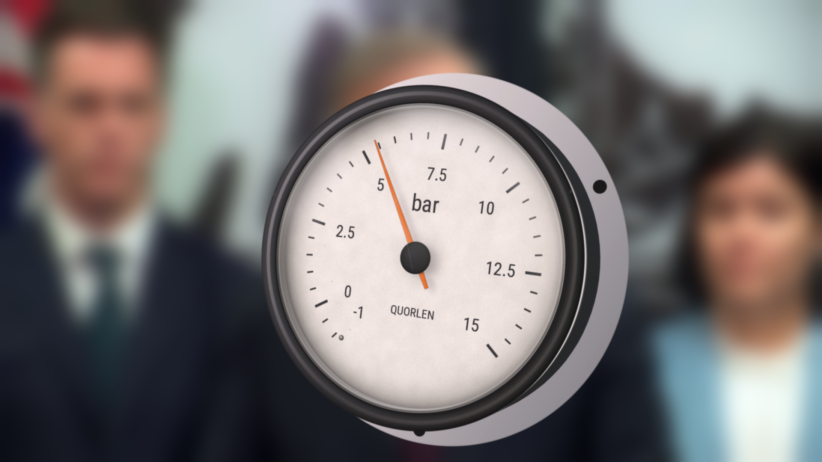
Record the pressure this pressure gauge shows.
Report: 5.5 bar
